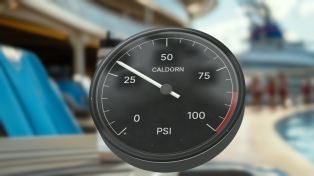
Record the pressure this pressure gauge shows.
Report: 30 psi
